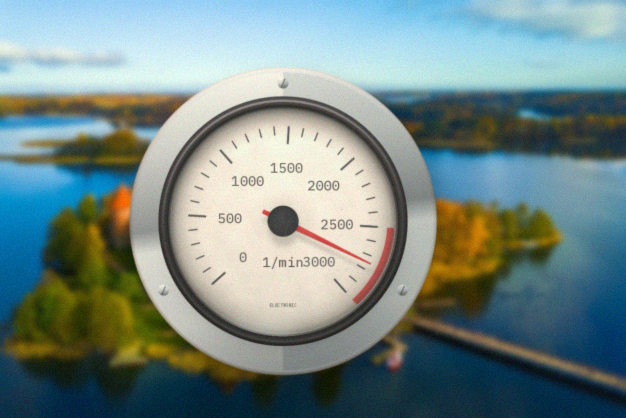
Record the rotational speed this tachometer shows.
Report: 2750 rpm
